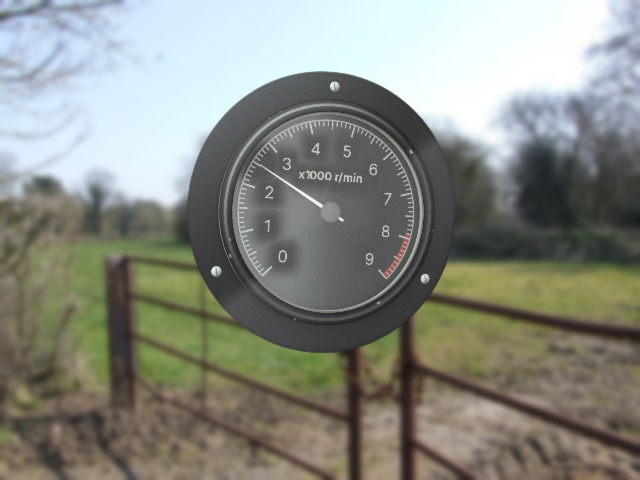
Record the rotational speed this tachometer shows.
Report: 2500 rpm
